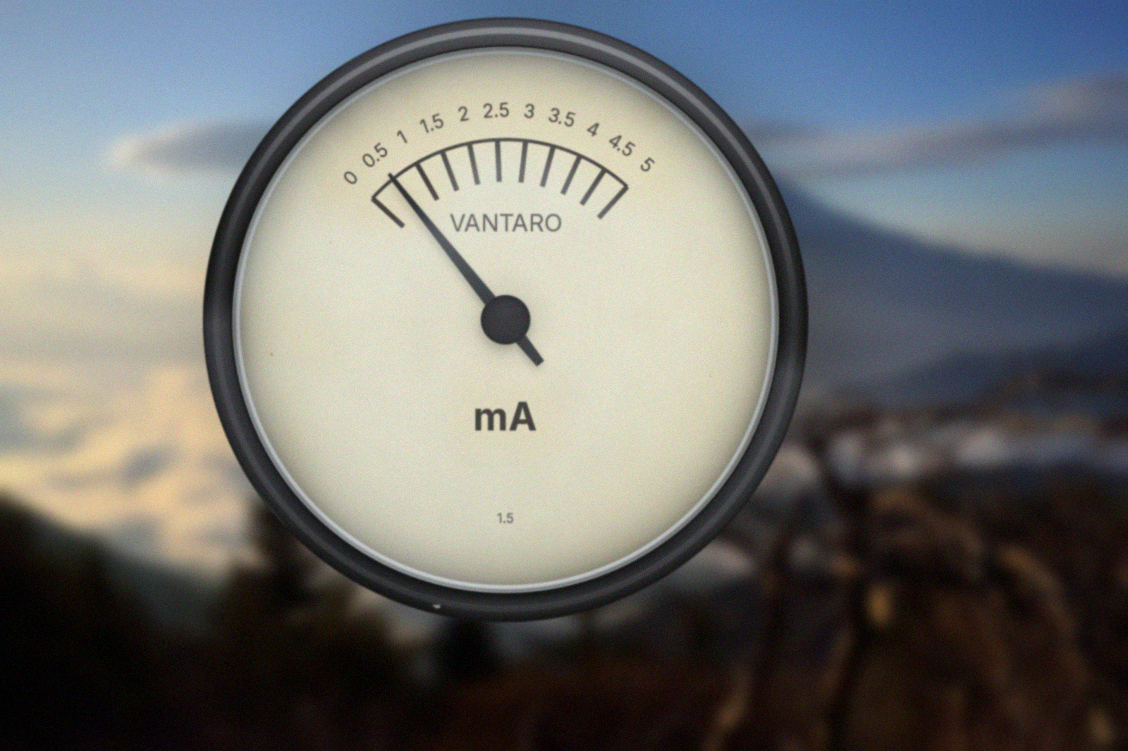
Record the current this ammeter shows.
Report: 0.5 mA
